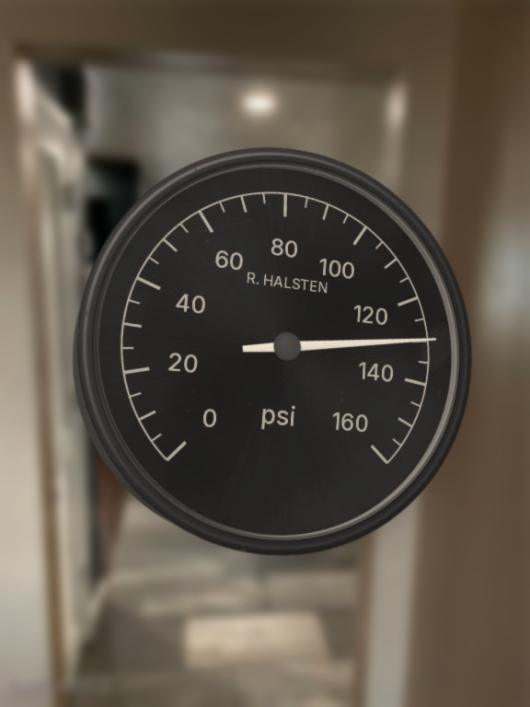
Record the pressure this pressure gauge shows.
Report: 130 psi
